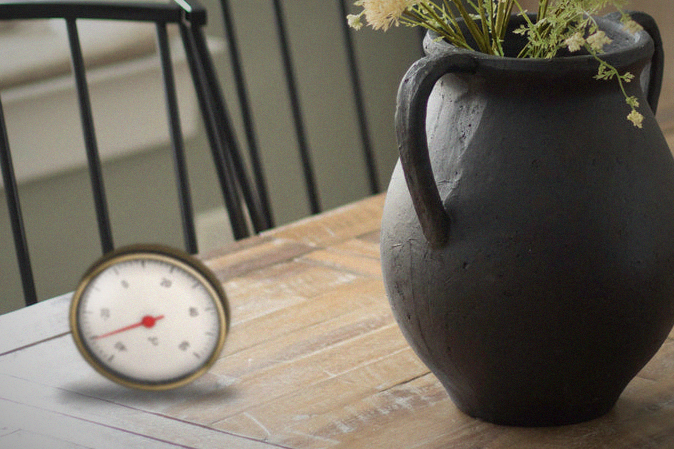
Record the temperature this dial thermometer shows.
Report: -30 °C
